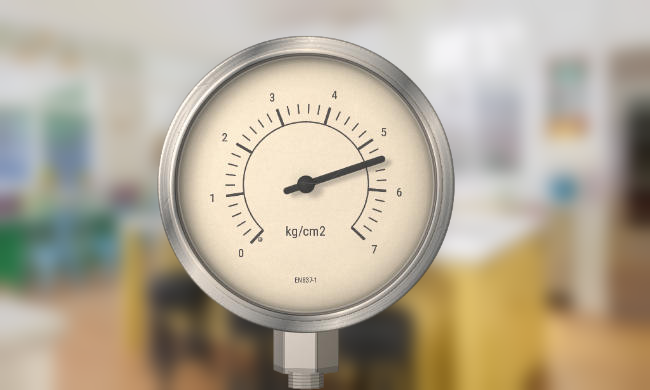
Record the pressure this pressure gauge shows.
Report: 5.4 kg/cm²
